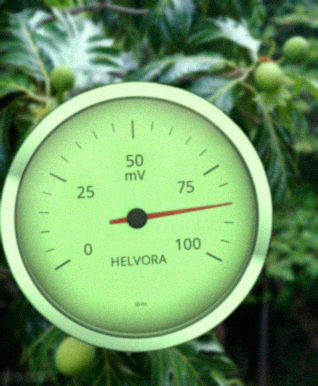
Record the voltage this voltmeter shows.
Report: 85 mV
